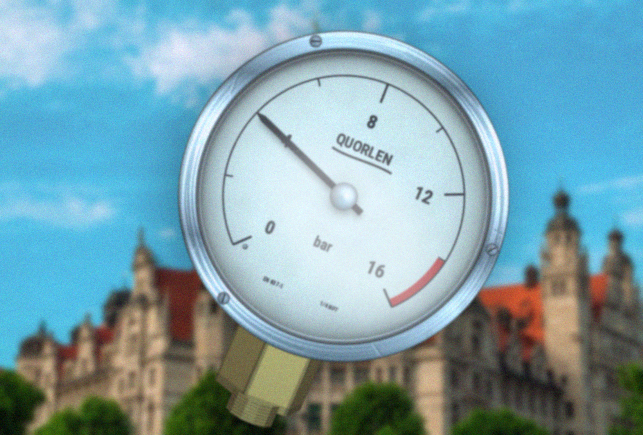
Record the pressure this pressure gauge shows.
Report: 4 bar
